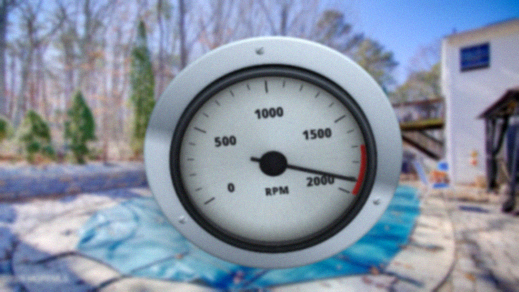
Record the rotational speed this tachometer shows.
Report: 1900 rpm
